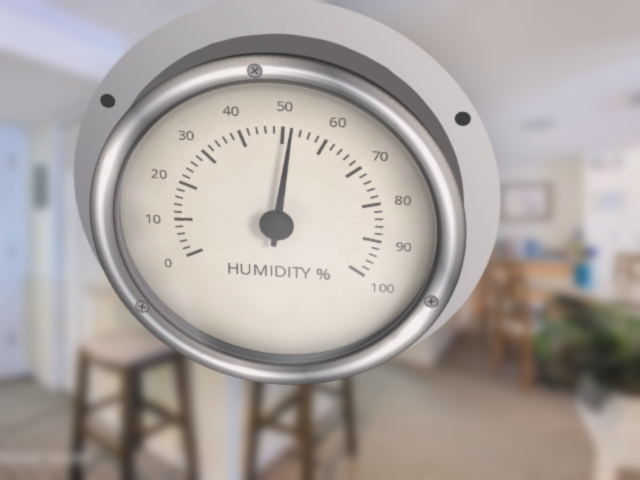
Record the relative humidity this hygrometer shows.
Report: 52 %
